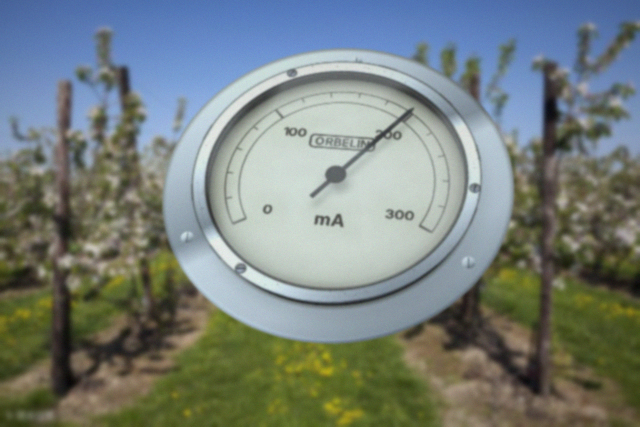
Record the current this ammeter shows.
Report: 200 mA
